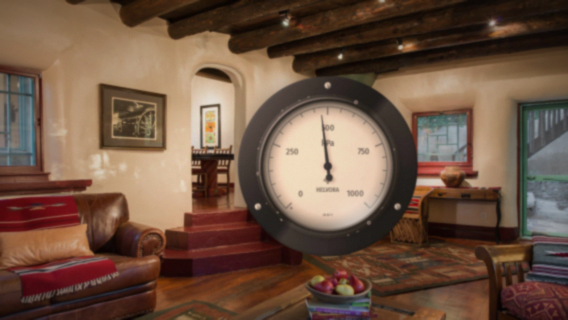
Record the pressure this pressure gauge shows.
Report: 475 kPa
